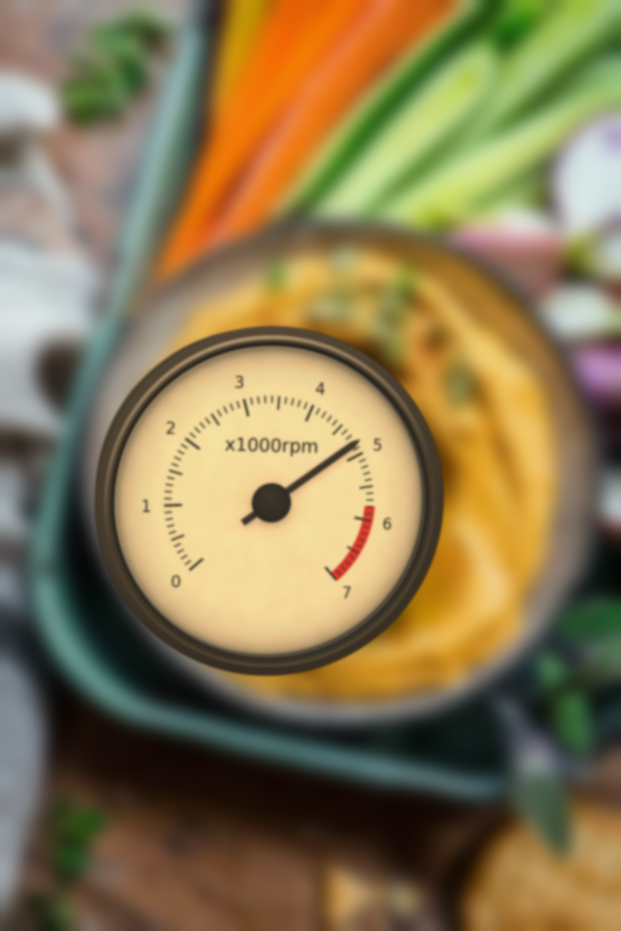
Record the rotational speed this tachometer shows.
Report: 4800 rpm
